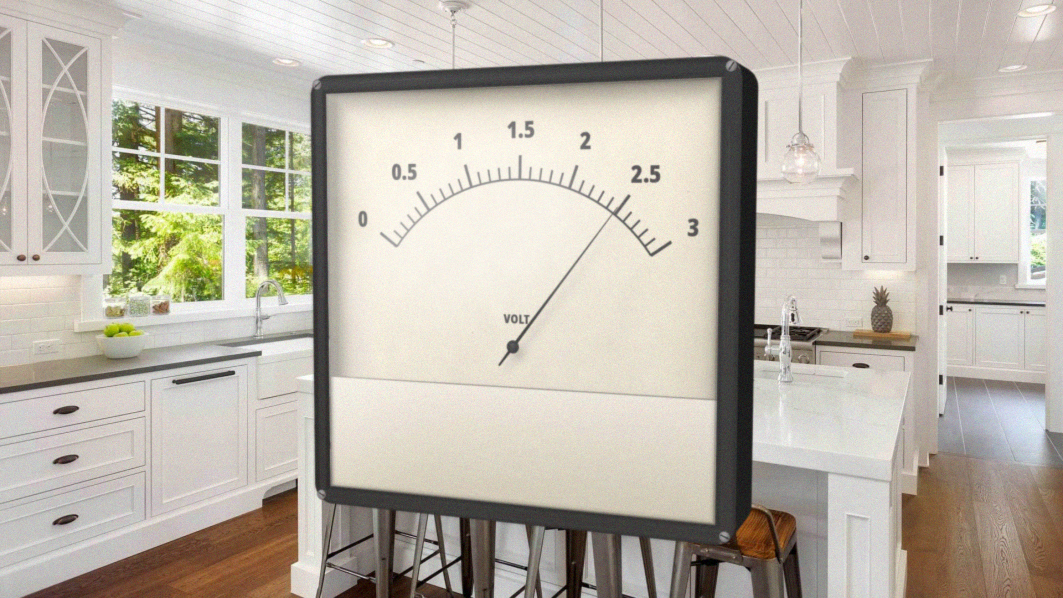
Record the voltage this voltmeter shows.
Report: 2.5 V
